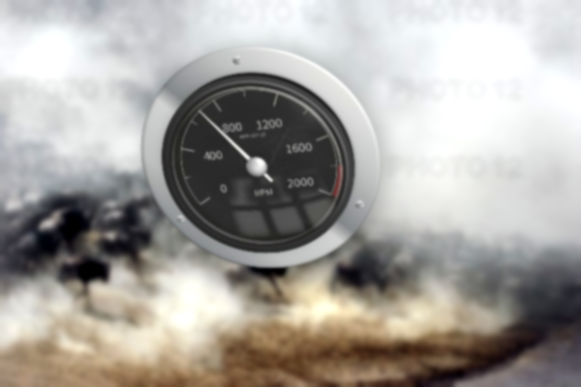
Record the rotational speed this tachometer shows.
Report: 700 rpm
